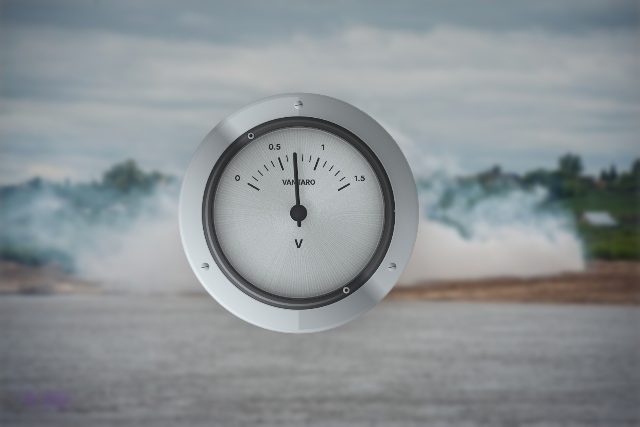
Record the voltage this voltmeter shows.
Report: 0.7 V
